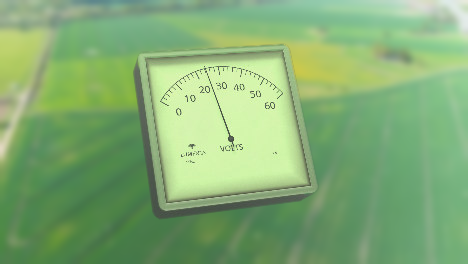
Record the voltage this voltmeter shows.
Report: 24 V
